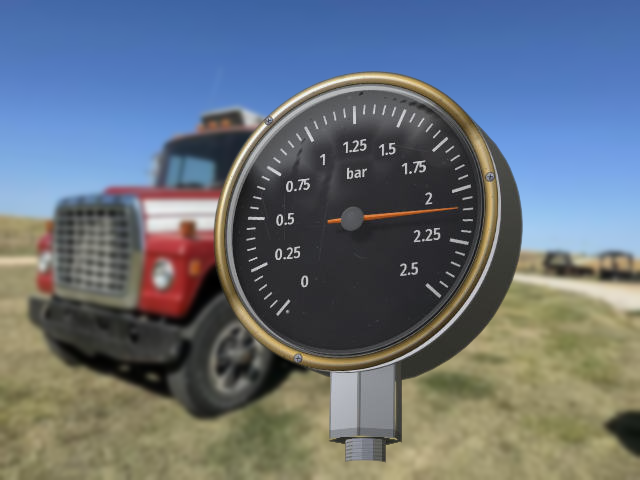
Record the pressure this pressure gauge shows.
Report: 2.1 bar
